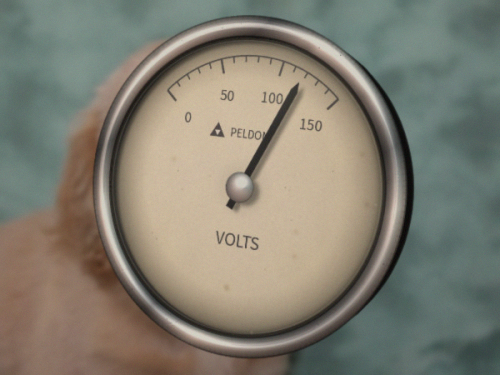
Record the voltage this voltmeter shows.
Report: 120 V
